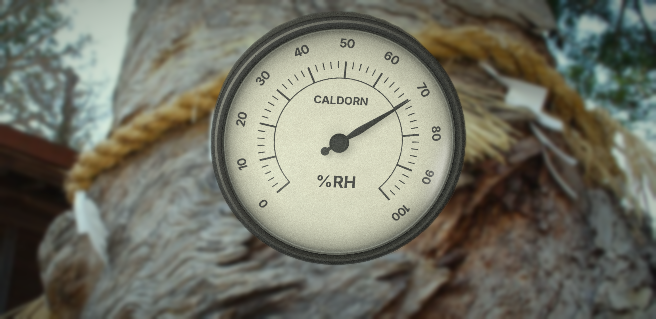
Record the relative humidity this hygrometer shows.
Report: 70 %
